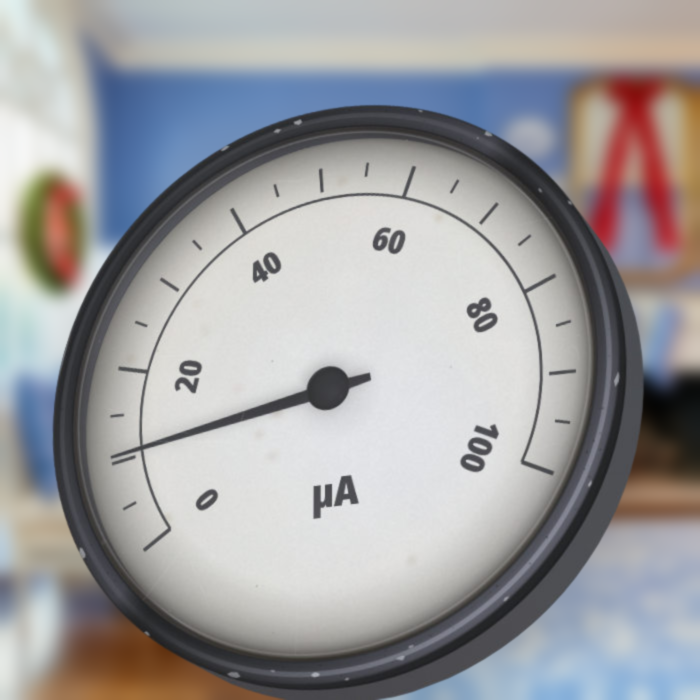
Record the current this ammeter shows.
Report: 10 µA
